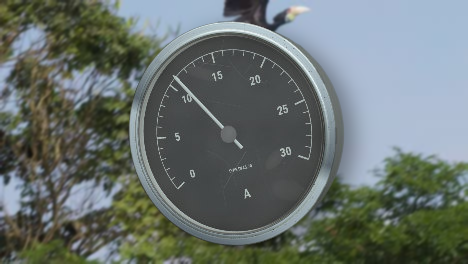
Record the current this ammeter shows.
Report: 11 A
